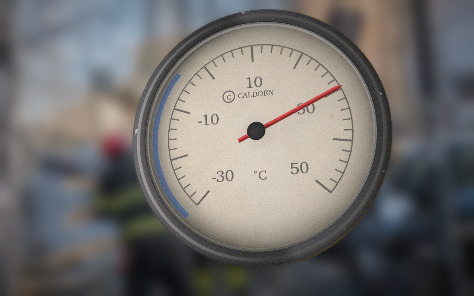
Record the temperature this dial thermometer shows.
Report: 30 °C
